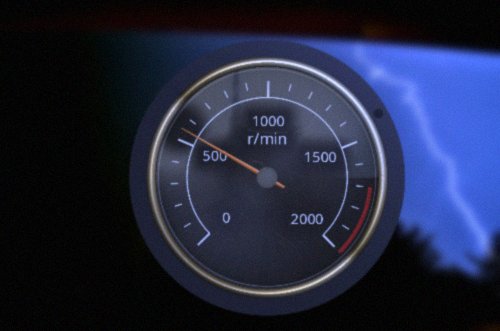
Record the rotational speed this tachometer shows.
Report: 550 rpm
